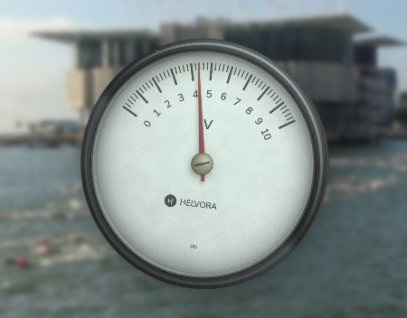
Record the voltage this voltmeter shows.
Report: 4.4 V
